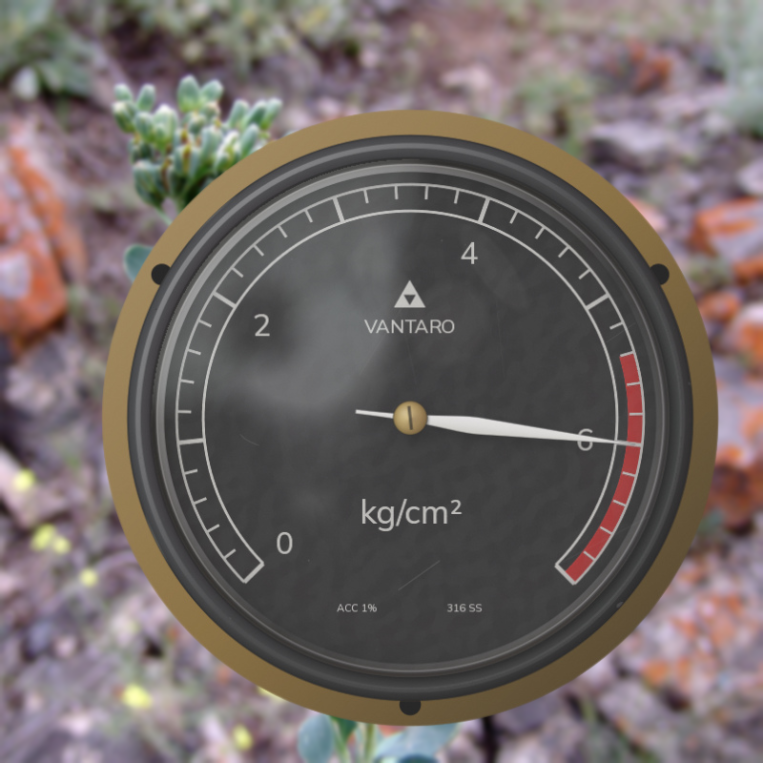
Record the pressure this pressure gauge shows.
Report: 6 kg/cm²
